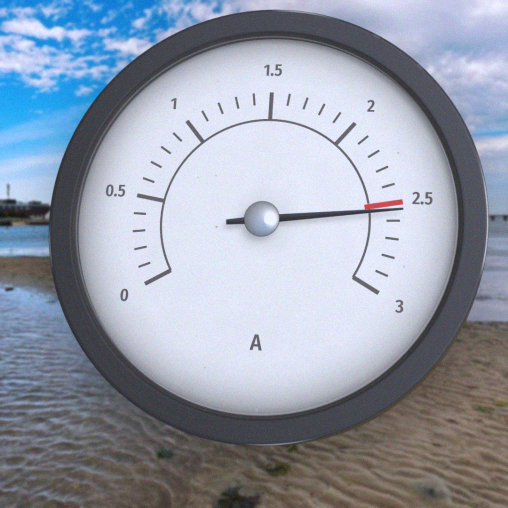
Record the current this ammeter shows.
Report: 2.55 A
